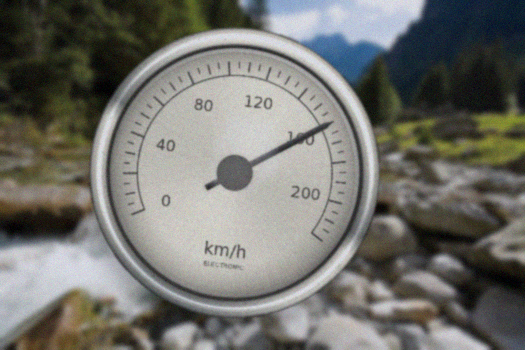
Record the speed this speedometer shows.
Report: 160 km/h
